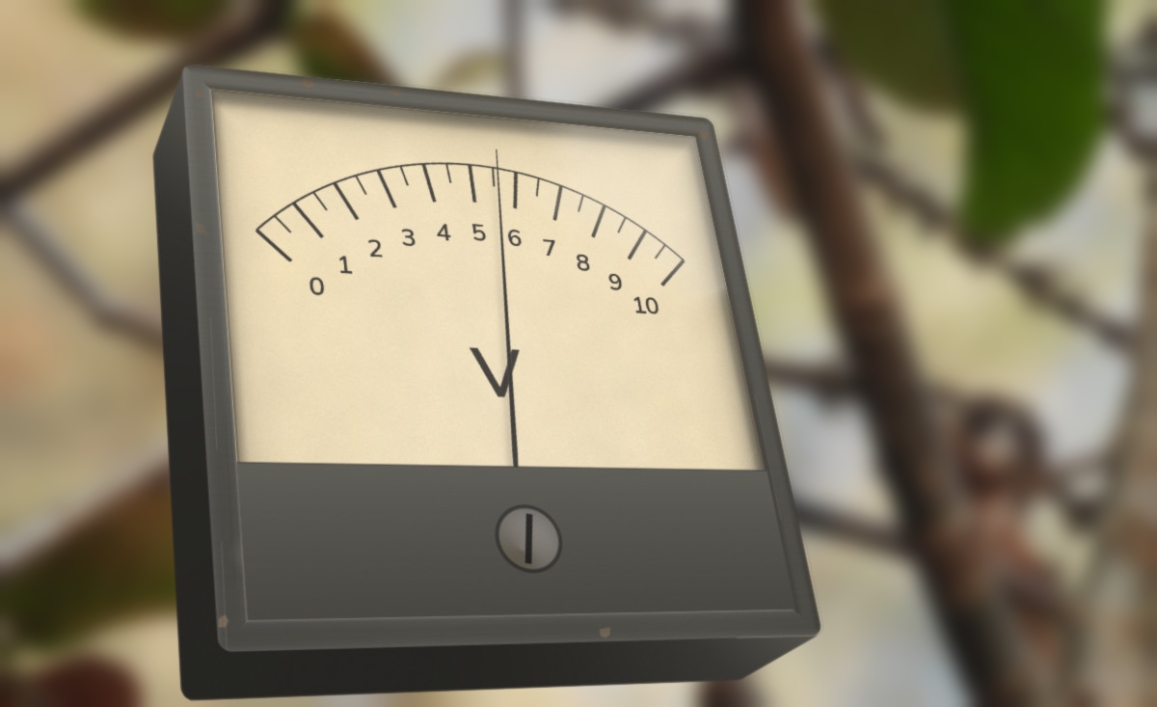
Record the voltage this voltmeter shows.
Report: 5.5 V
